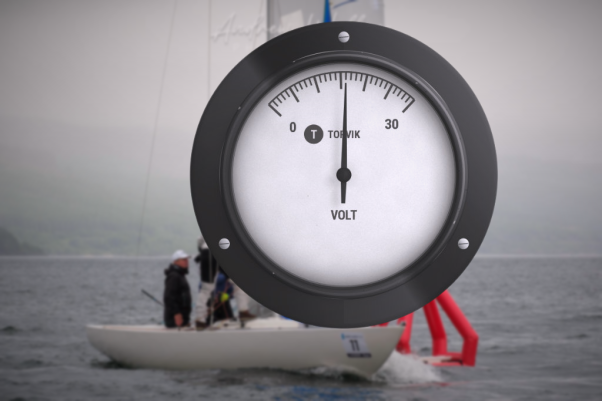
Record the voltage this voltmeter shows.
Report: 16 V
